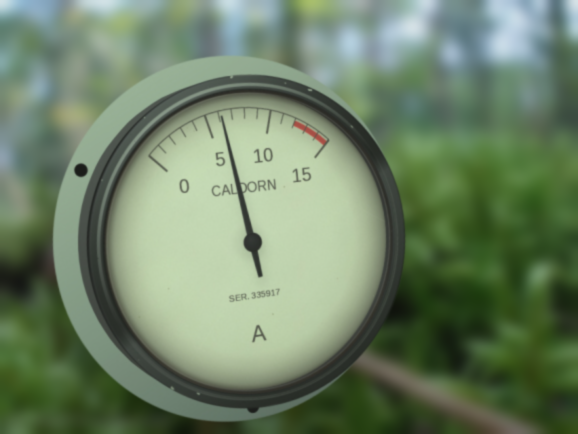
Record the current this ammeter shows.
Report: 6 A
